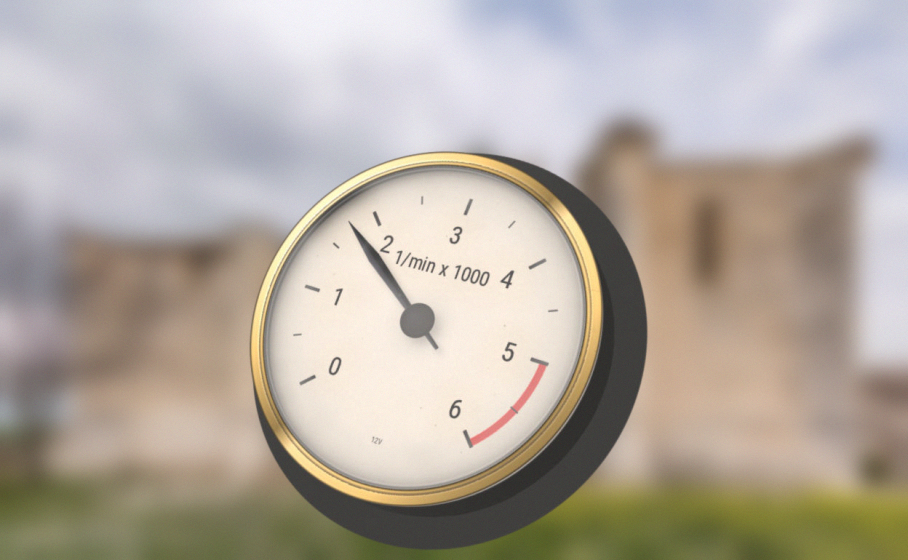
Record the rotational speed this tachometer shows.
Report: 1750 rpm
